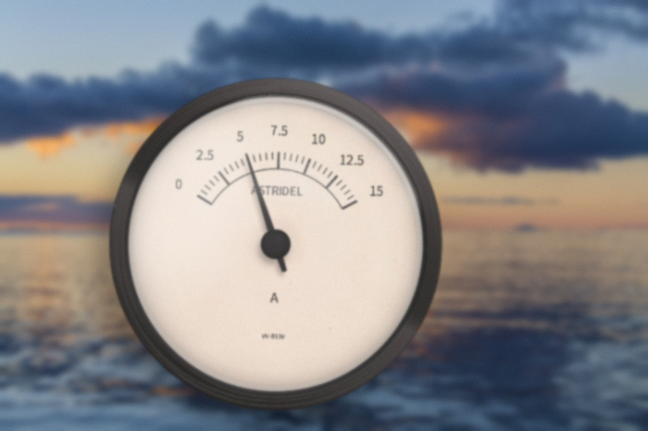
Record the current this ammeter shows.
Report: 5 A
